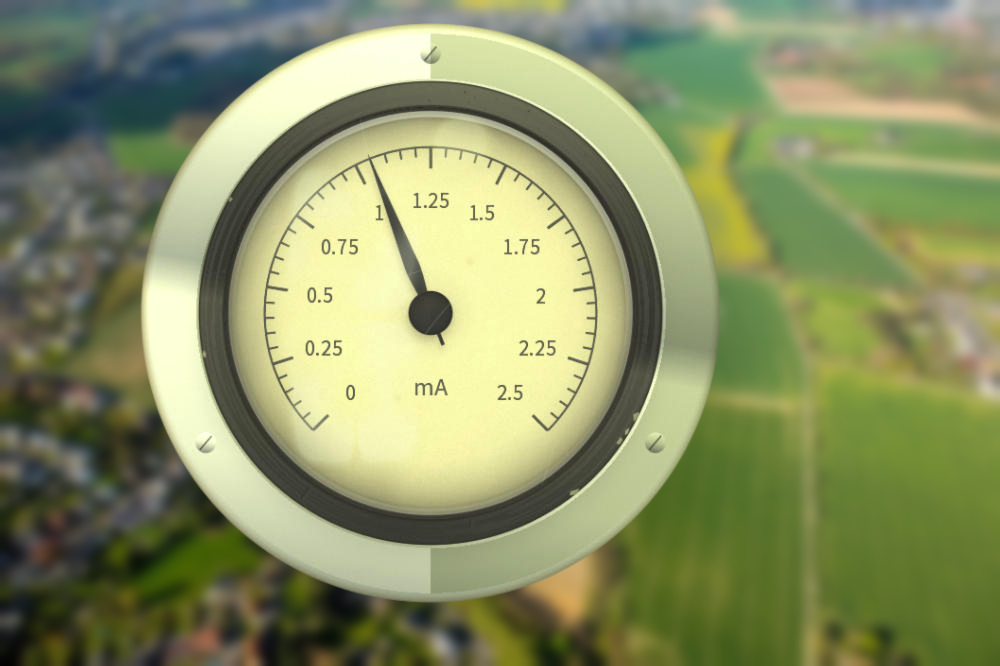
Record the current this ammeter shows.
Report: 1.05 mA
